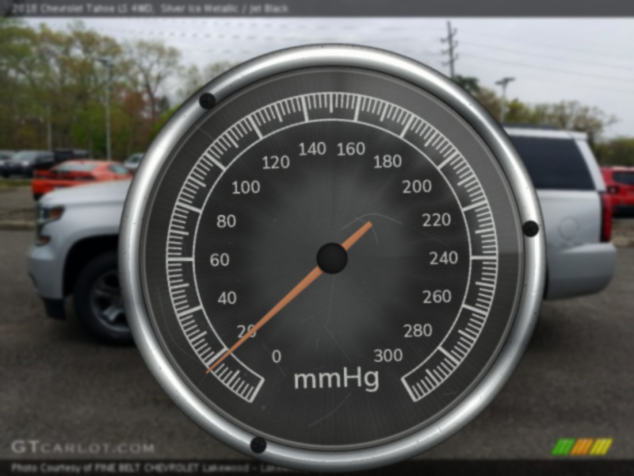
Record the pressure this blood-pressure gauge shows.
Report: 18 mmHg
